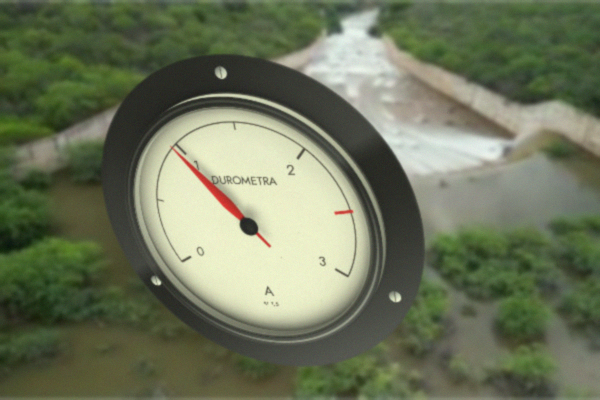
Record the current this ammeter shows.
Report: 1 A
